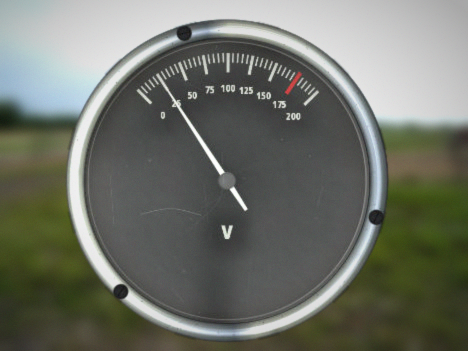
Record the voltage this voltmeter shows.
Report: 25 V
